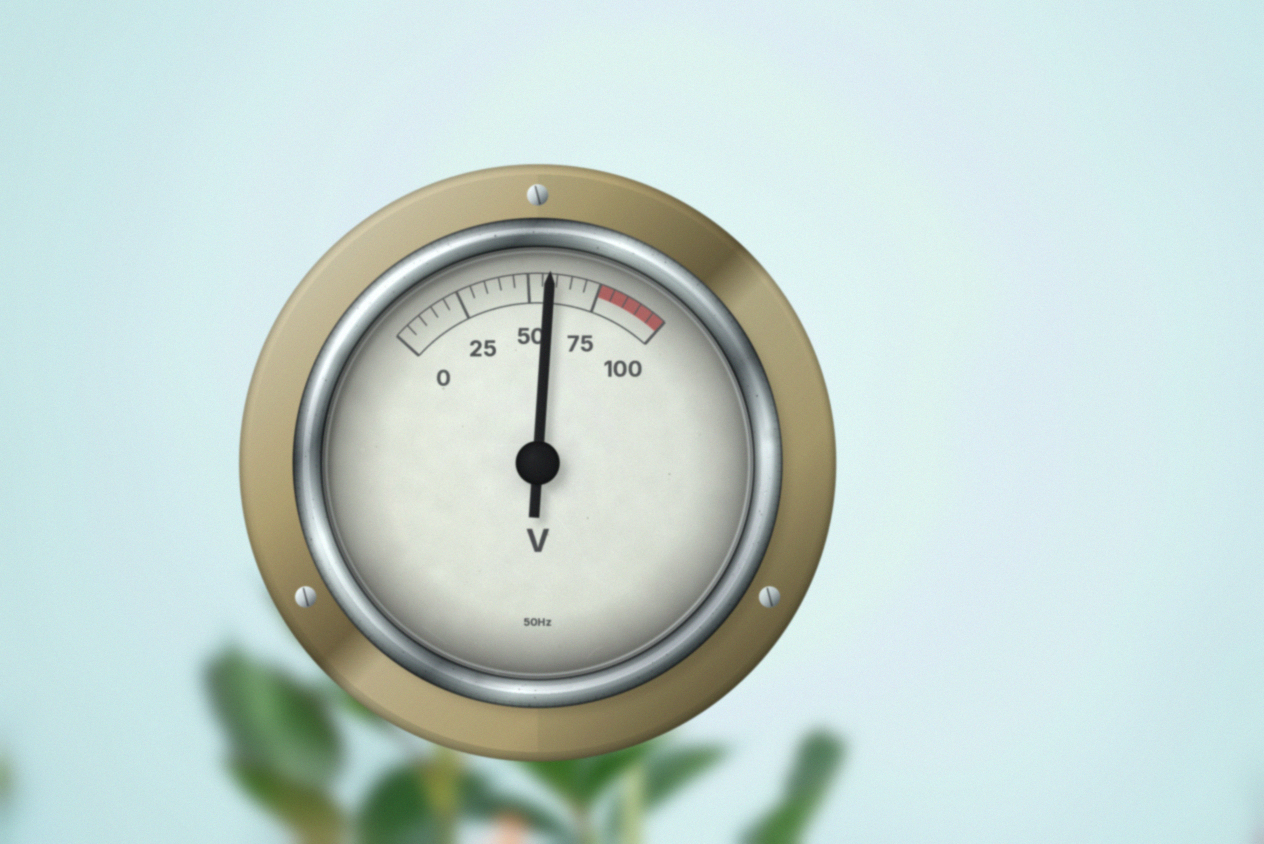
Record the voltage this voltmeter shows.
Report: 57.5 V
